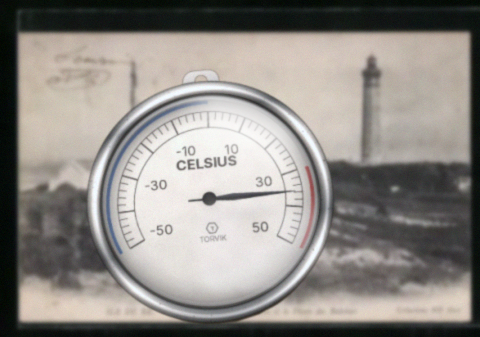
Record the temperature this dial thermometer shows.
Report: 36 °C
